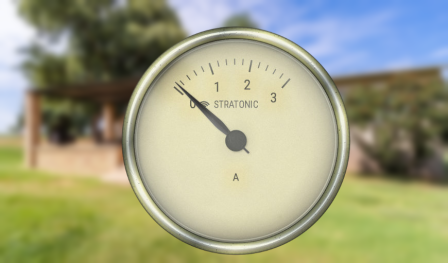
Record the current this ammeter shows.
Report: 0.1 A
